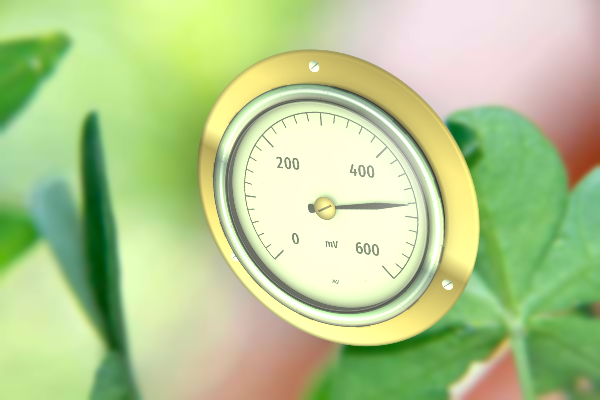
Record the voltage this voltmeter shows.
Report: 480 mV
